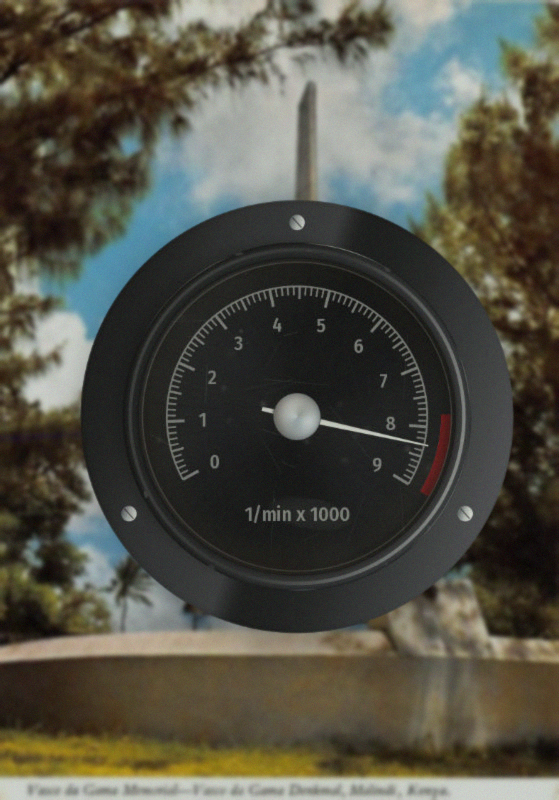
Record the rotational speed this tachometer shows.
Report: 8300 rpm
